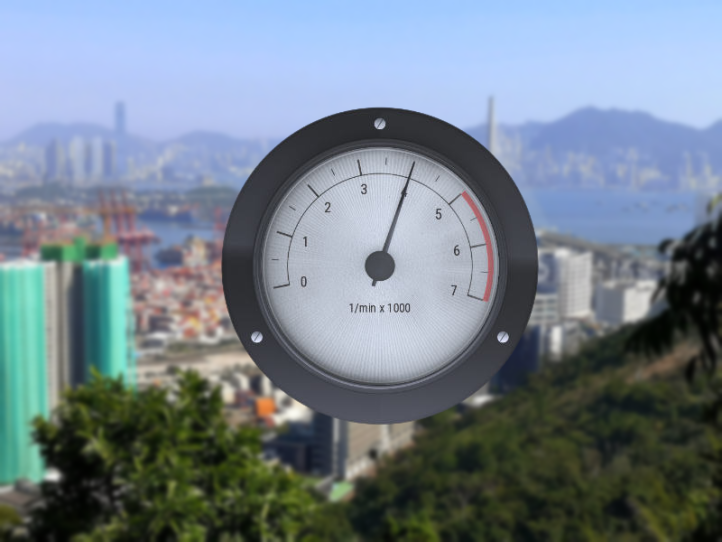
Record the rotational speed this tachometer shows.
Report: 4000 rpm
